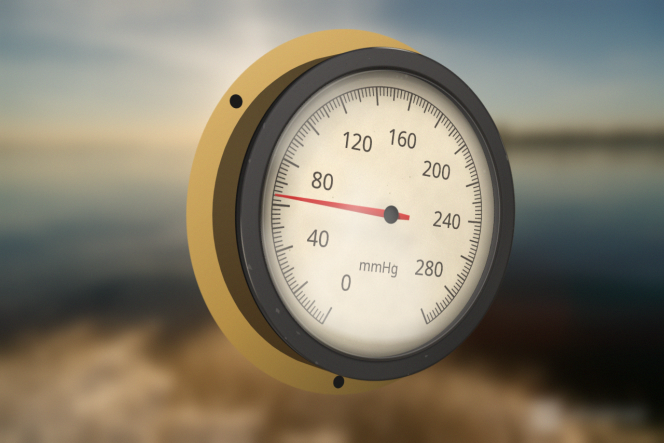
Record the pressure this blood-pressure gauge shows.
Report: 64 mmHg
